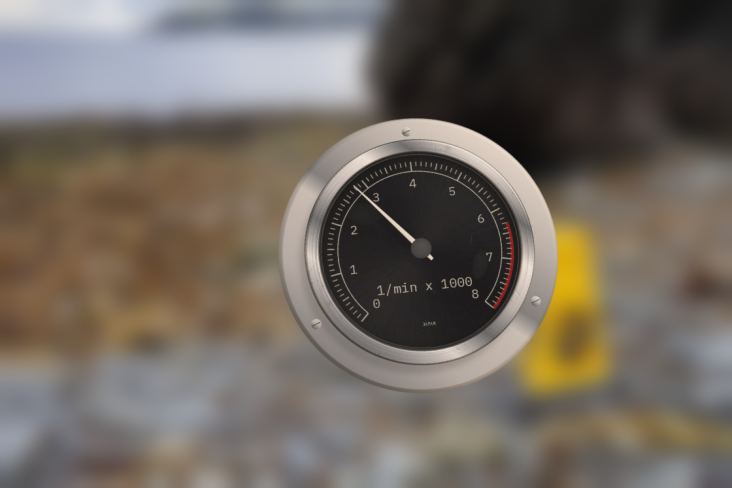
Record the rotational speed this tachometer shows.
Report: 2800 rpm
